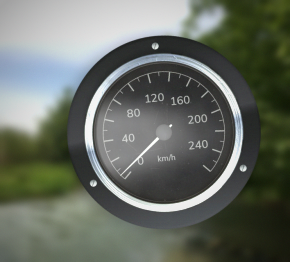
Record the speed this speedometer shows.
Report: 5 km/h
